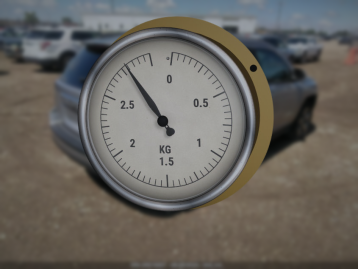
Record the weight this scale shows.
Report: 2.8 kg
